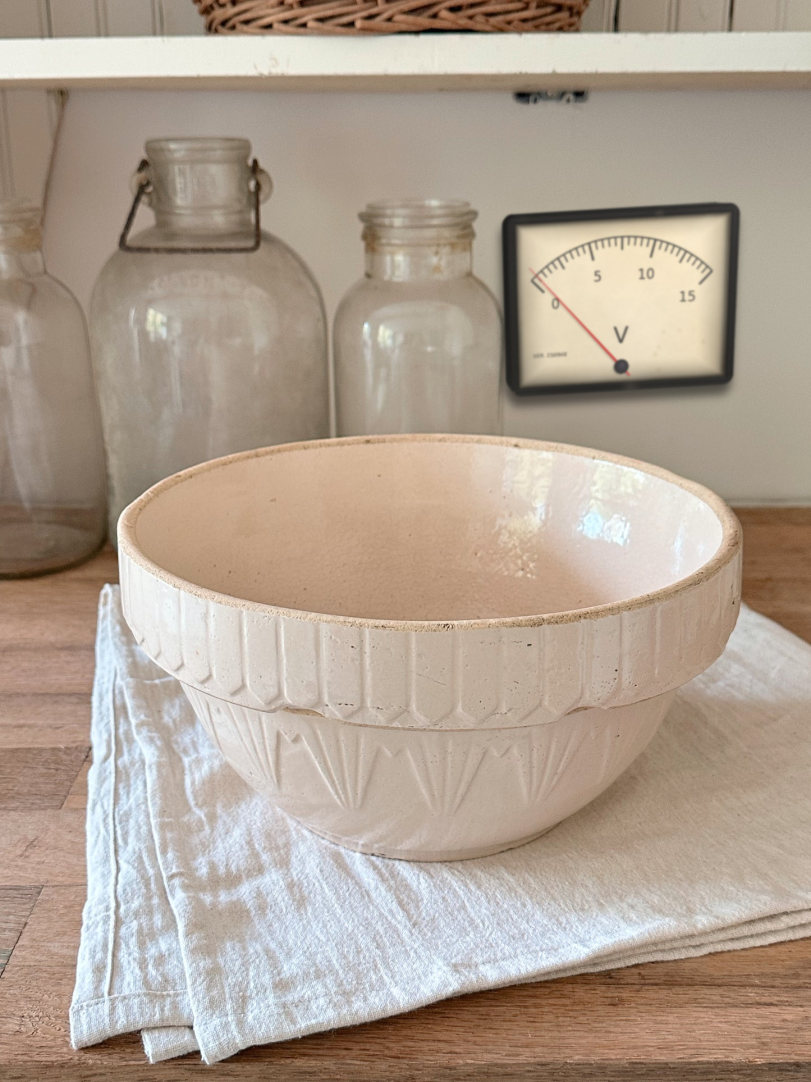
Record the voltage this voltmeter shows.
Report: 0.5 V
